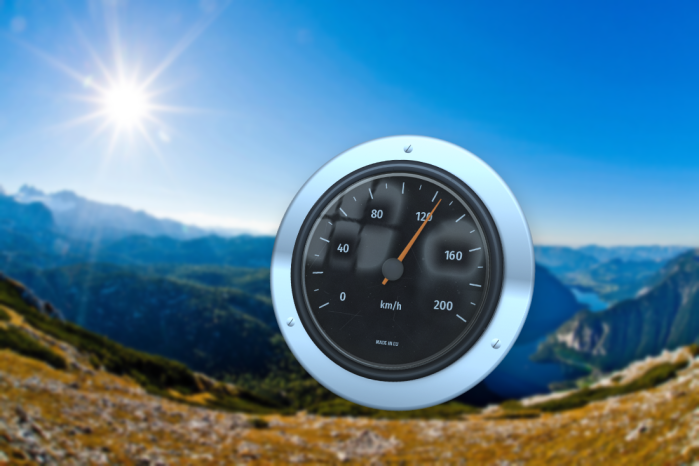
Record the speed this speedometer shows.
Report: 125 km/h
